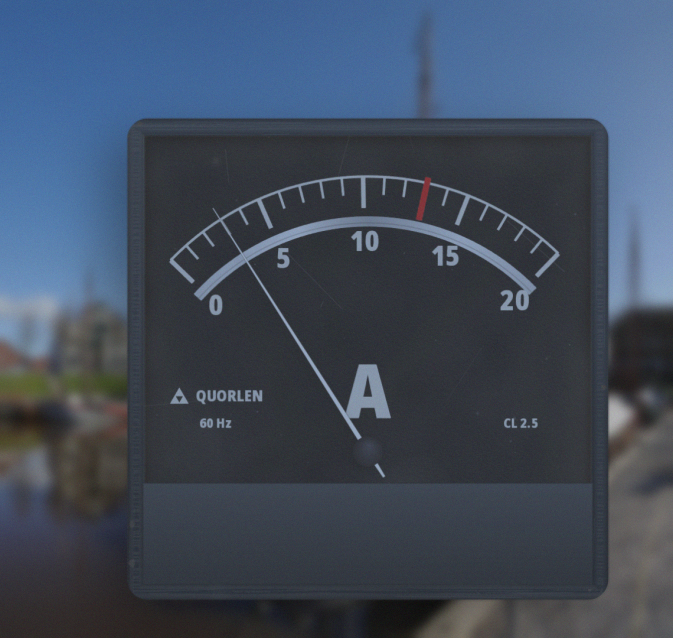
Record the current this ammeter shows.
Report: 3 A
